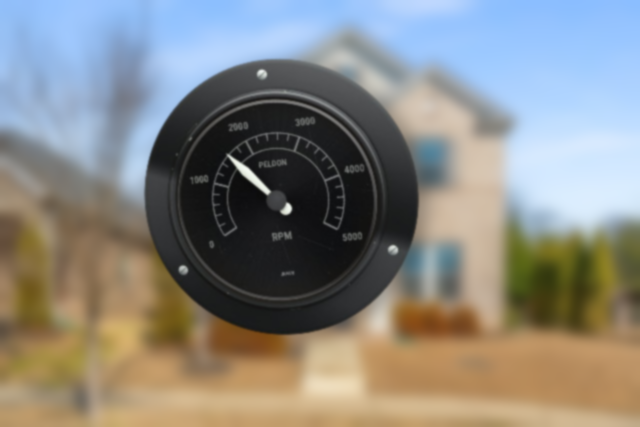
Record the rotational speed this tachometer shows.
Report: 1600 rpm
